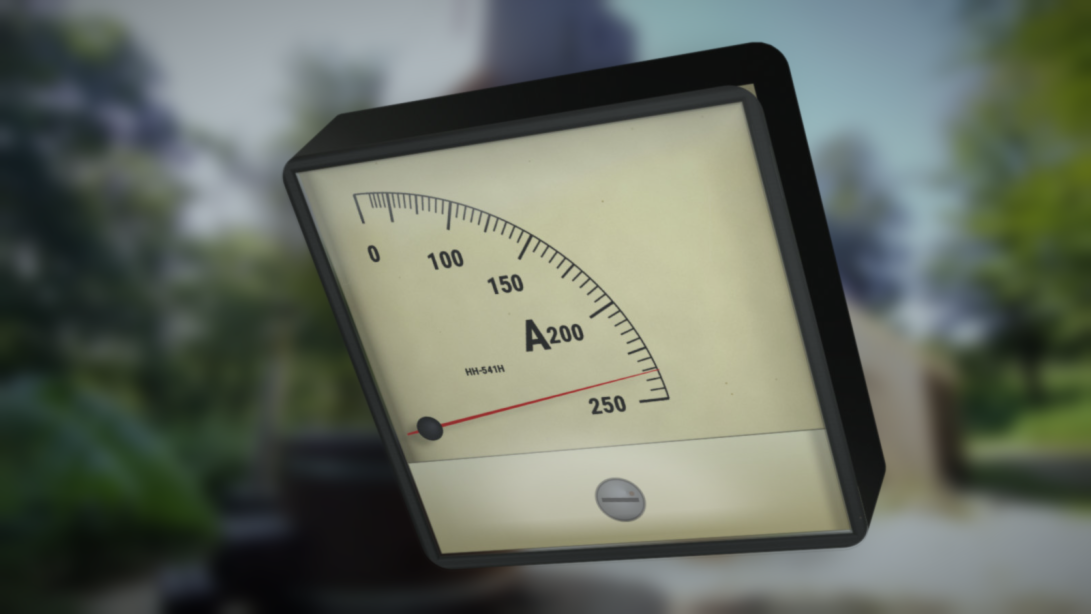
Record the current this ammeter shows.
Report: 235 A
